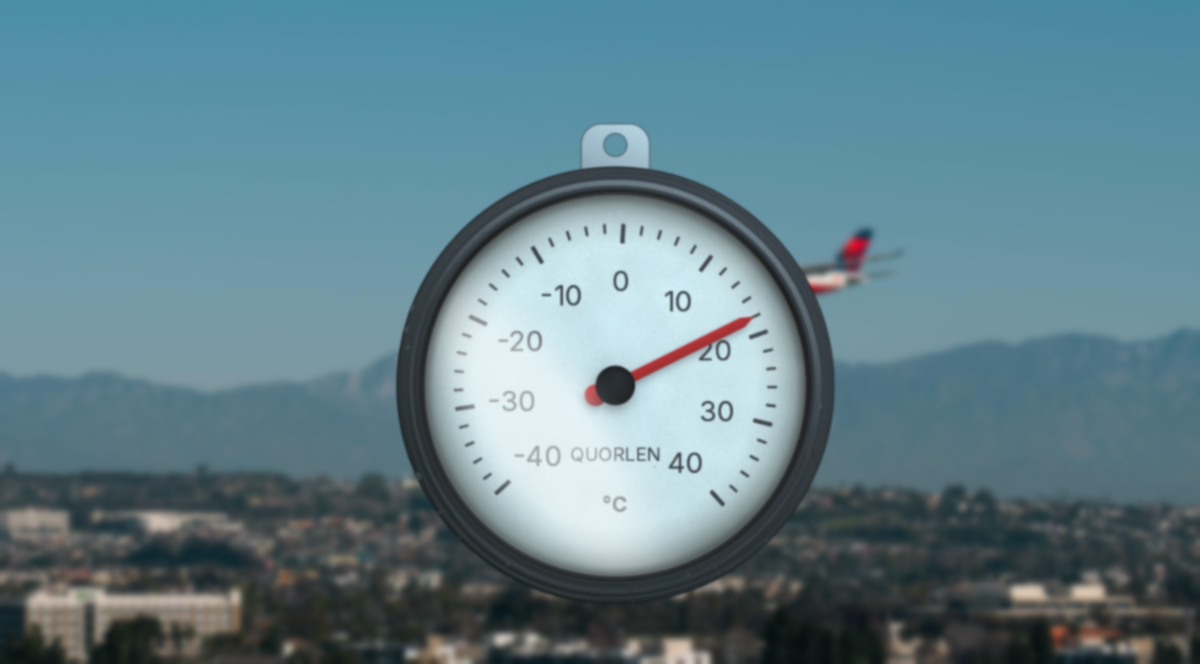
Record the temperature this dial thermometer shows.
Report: 18 °C
